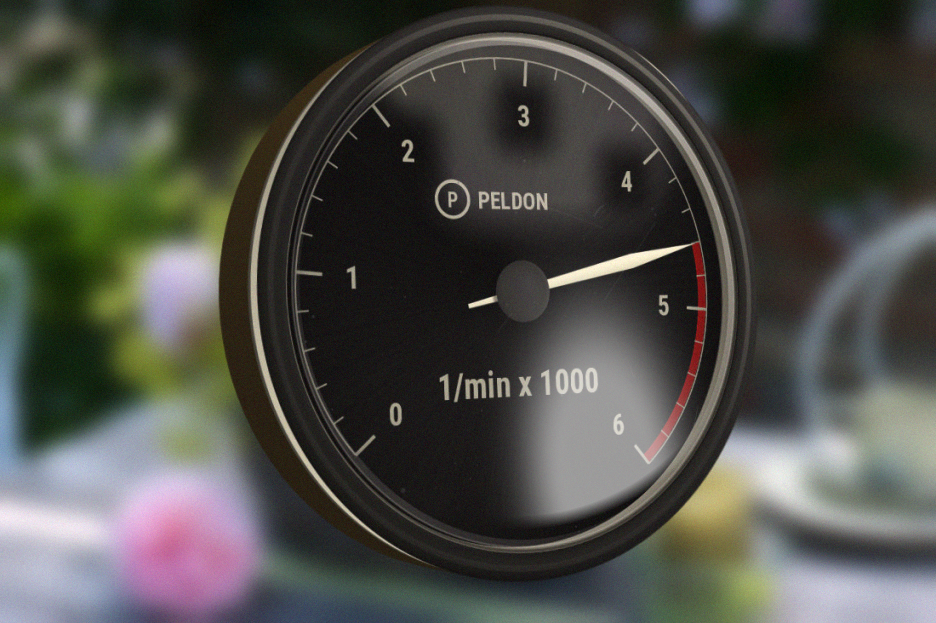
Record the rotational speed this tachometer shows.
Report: 4600 rpm
